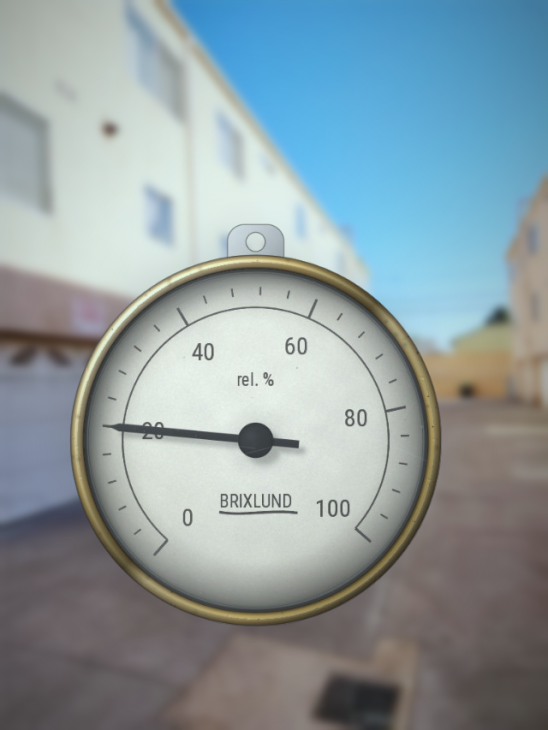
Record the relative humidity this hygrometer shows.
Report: 20 %
